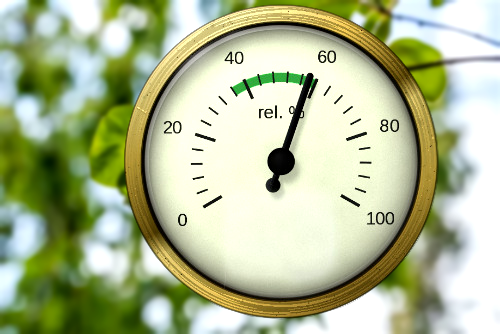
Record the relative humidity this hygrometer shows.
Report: 58 %
